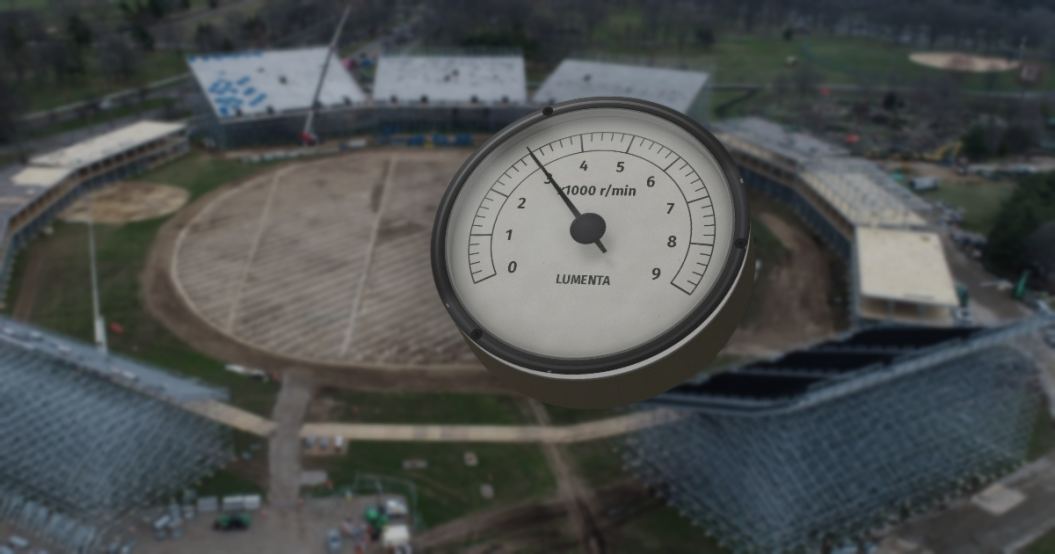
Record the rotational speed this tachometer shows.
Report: 3000 rpm
